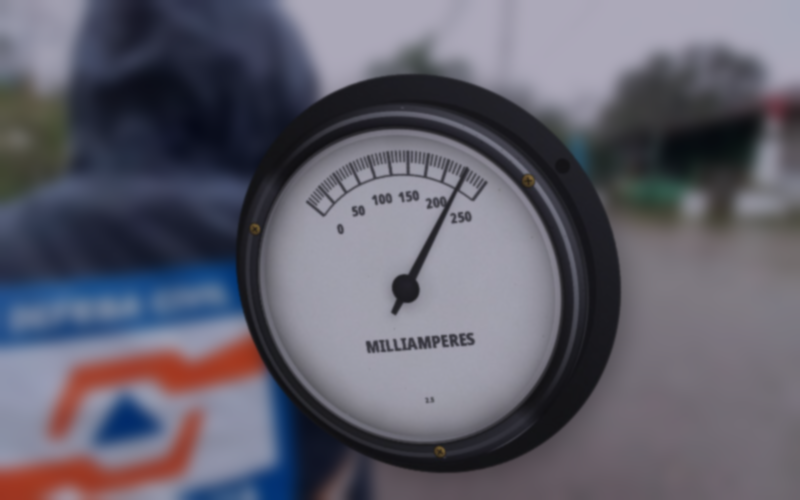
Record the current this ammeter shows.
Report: 225 mA
